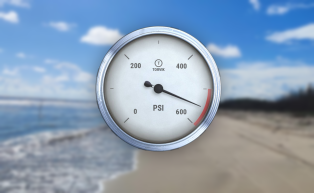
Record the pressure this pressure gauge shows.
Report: 550 psi
